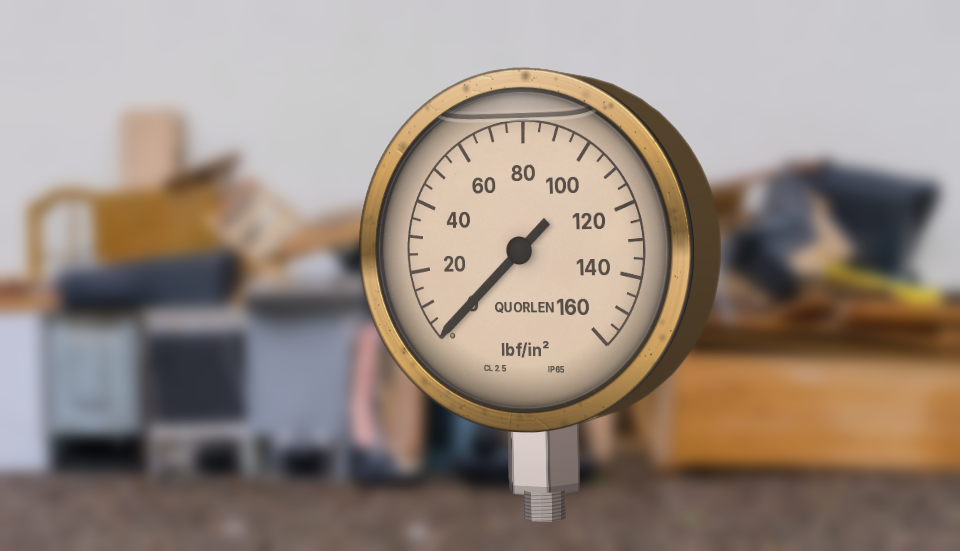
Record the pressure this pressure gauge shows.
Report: 0 psi
